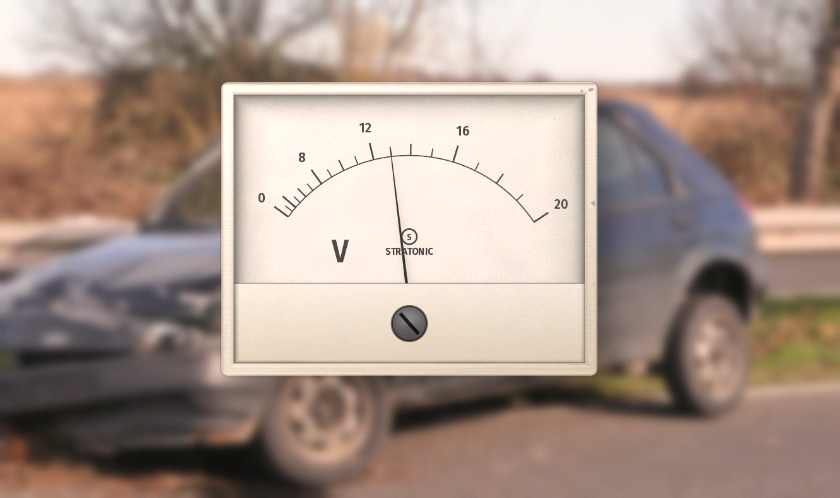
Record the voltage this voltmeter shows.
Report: 13 V
